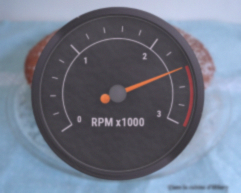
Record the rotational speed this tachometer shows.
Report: 2400 rpm
